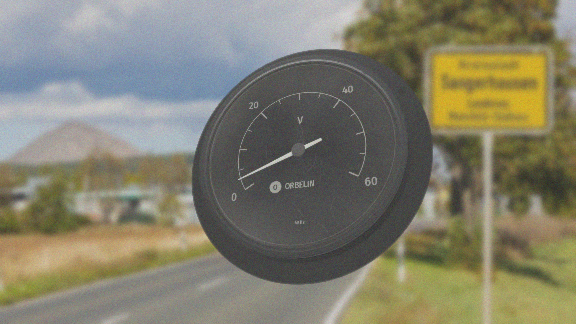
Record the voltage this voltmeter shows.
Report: 2.5 V
